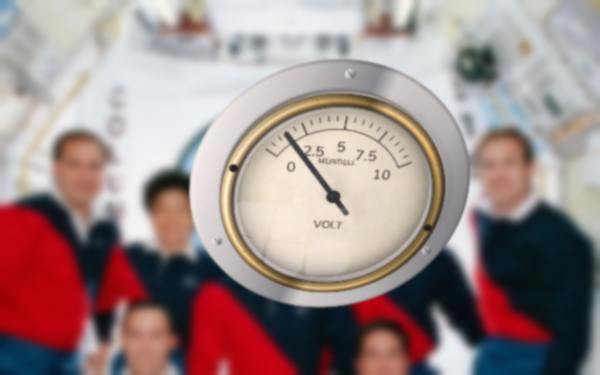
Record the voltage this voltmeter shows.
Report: 1.5 V
